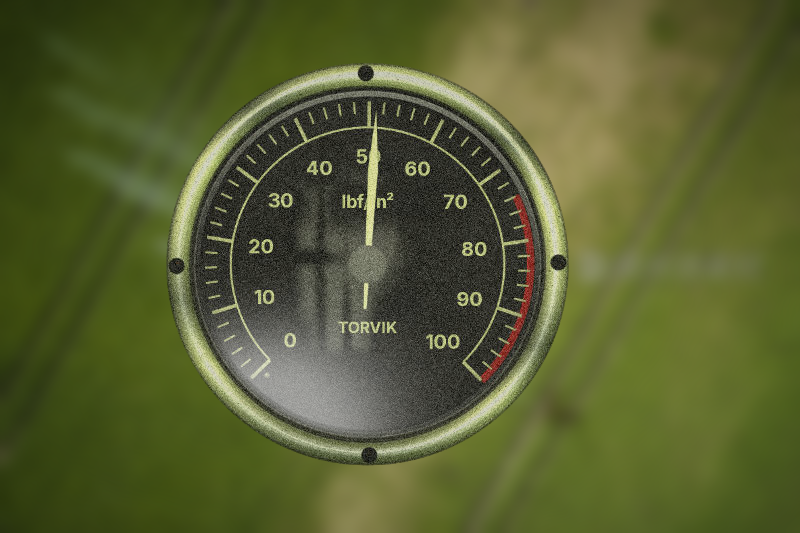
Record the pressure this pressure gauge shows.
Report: 51 psi
